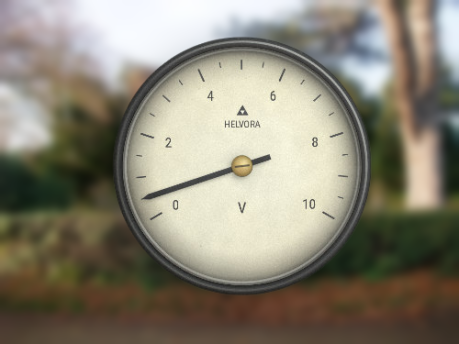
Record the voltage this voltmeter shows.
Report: 0.5 V
